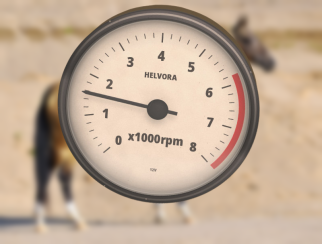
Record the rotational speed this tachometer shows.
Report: 1600 rpm
